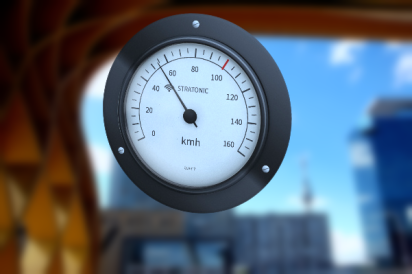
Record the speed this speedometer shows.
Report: 55 km/h
